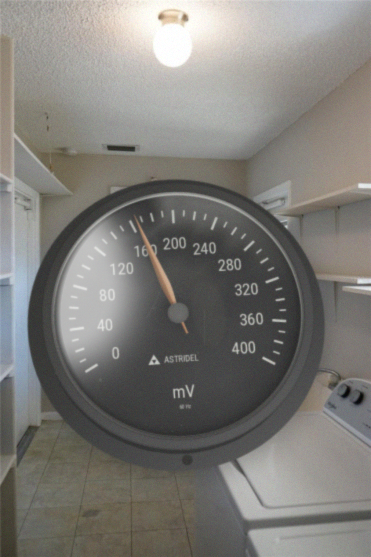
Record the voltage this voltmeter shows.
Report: 165 mV
